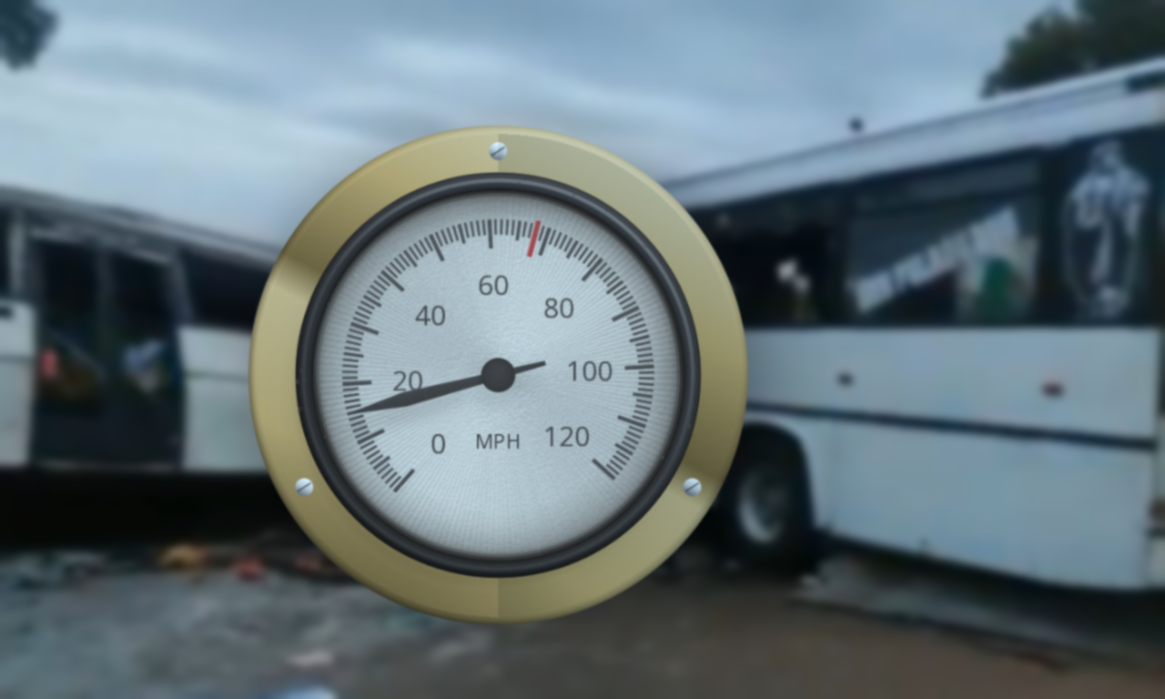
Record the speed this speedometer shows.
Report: 15 mph
